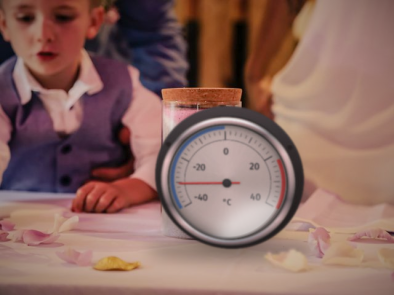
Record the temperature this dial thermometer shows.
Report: -30 °C
